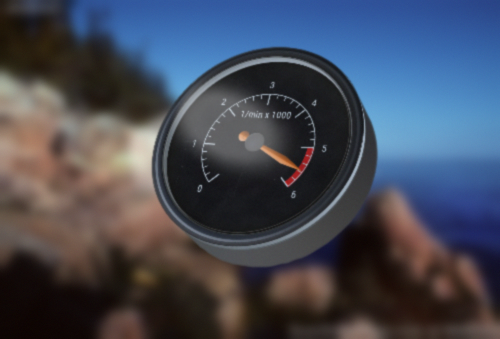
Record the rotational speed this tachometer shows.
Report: 5600 rpm
